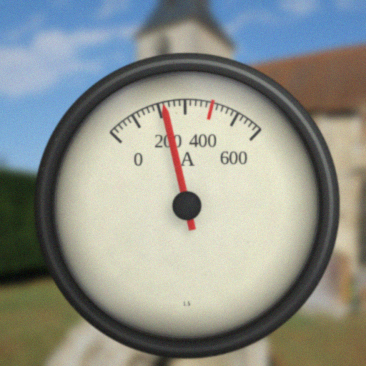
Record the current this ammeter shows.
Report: 220 A
